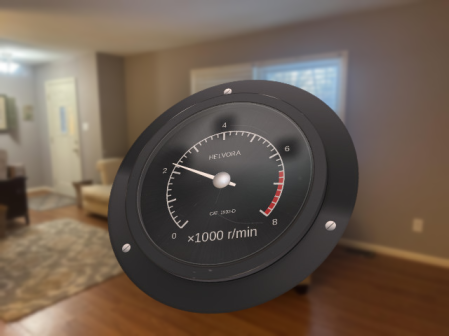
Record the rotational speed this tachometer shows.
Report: 2200 rpm
